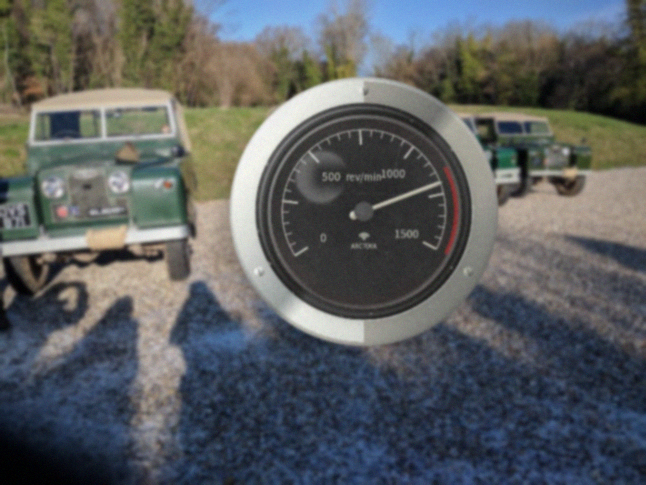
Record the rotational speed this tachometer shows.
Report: 1200 rpm
